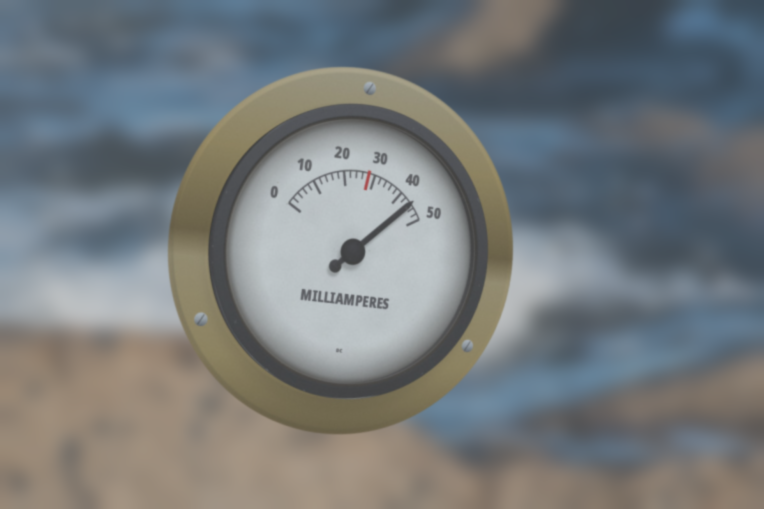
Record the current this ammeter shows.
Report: 44 mA
